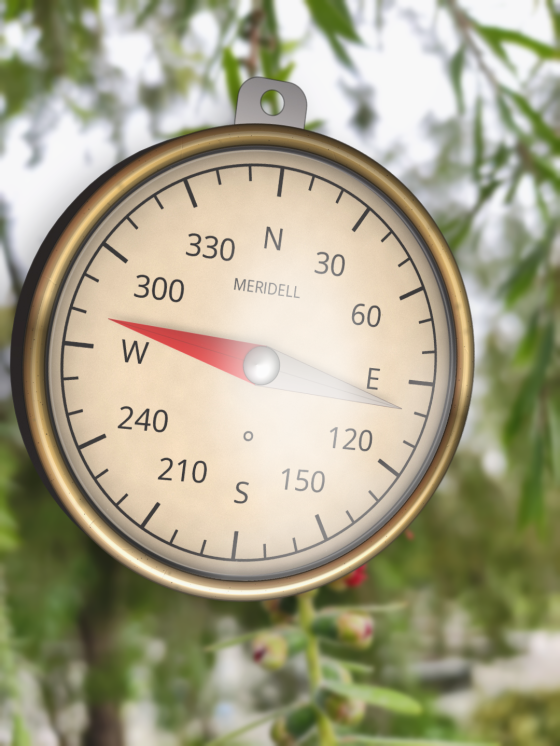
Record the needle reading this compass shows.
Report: 280 °
